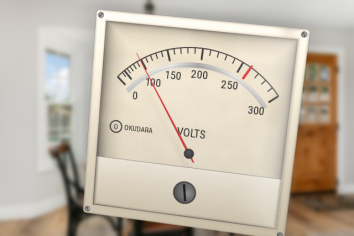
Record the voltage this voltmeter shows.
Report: 100 V
